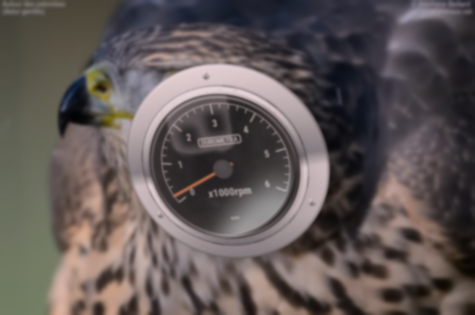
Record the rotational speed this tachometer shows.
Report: 200 rpm
